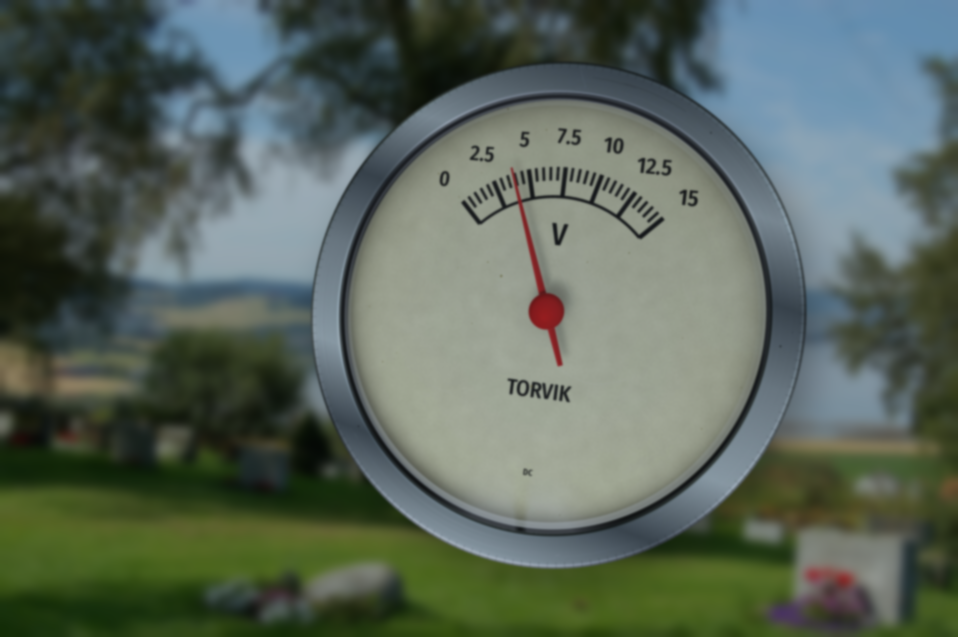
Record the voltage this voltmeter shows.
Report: 4 V
